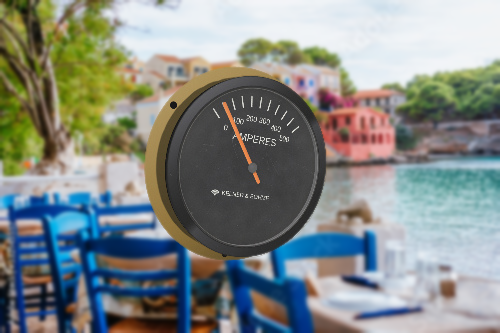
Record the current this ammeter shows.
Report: 50 A
